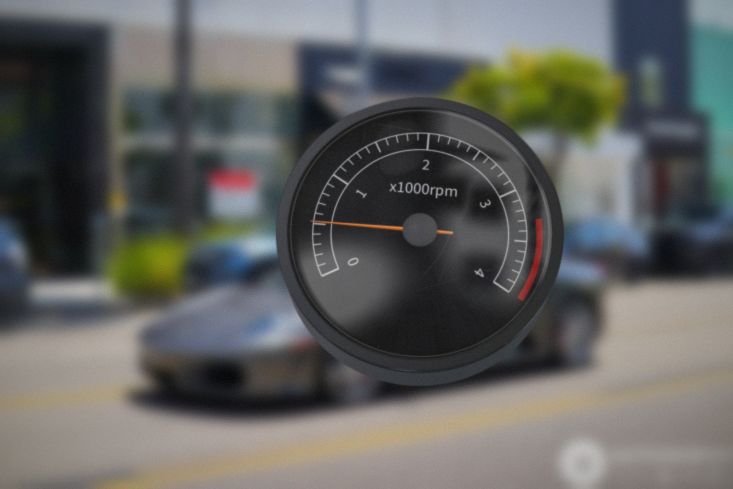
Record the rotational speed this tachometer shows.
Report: 500 rpm
